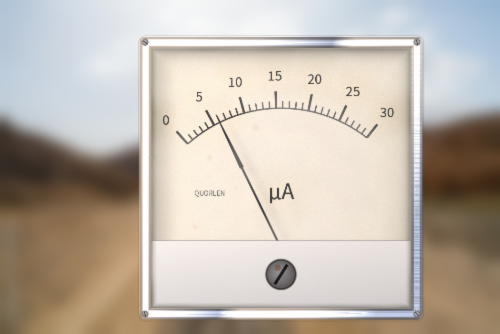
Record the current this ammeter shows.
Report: 6 µA
